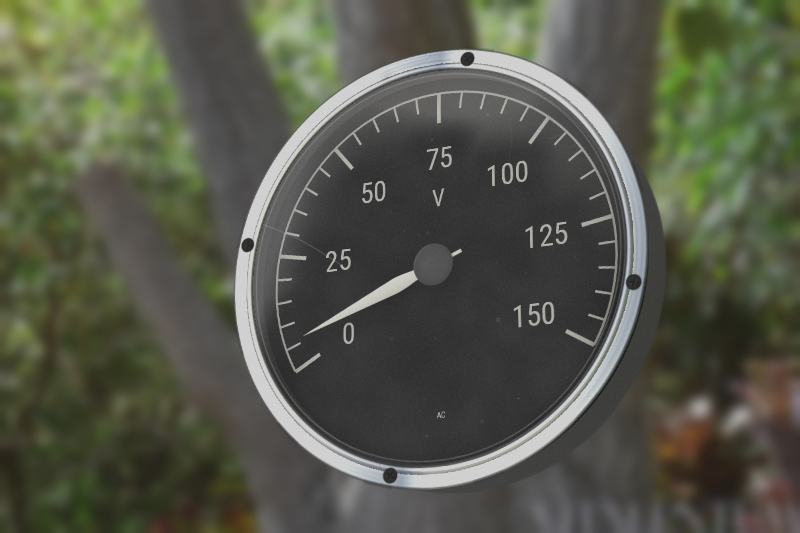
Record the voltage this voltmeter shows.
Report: 5 V
